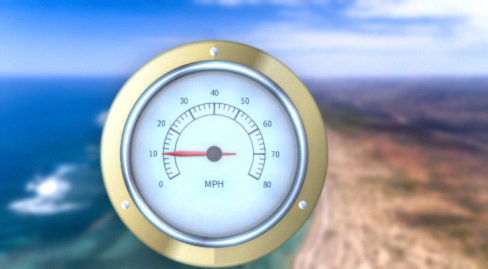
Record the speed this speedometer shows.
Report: 10 mph
